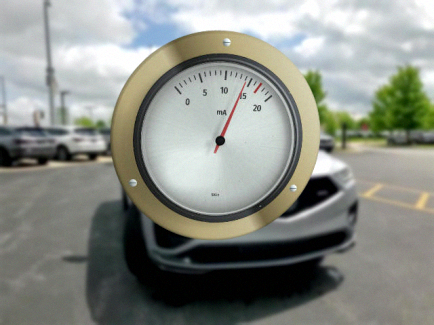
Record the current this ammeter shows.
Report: 14 mA
